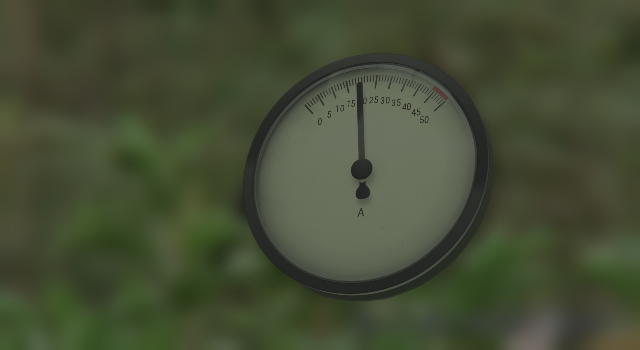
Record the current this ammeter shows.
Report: 20 A
